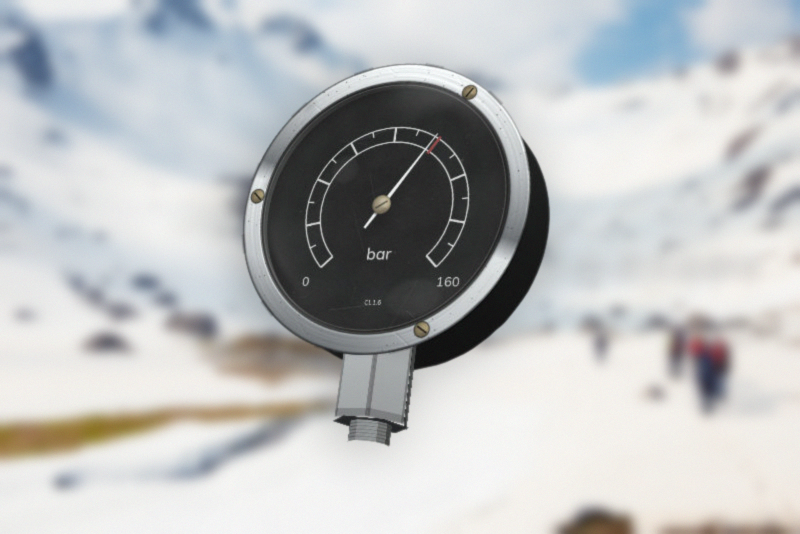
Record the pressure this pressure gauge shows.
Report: 100 bar
